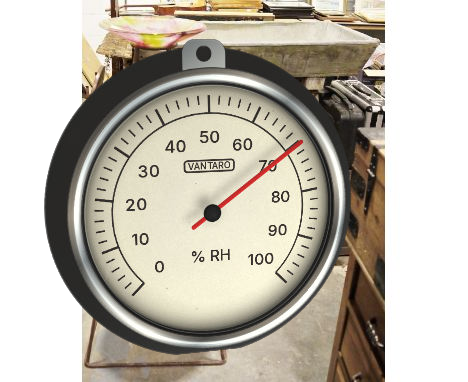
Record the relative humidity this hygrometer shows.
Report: 70 %
